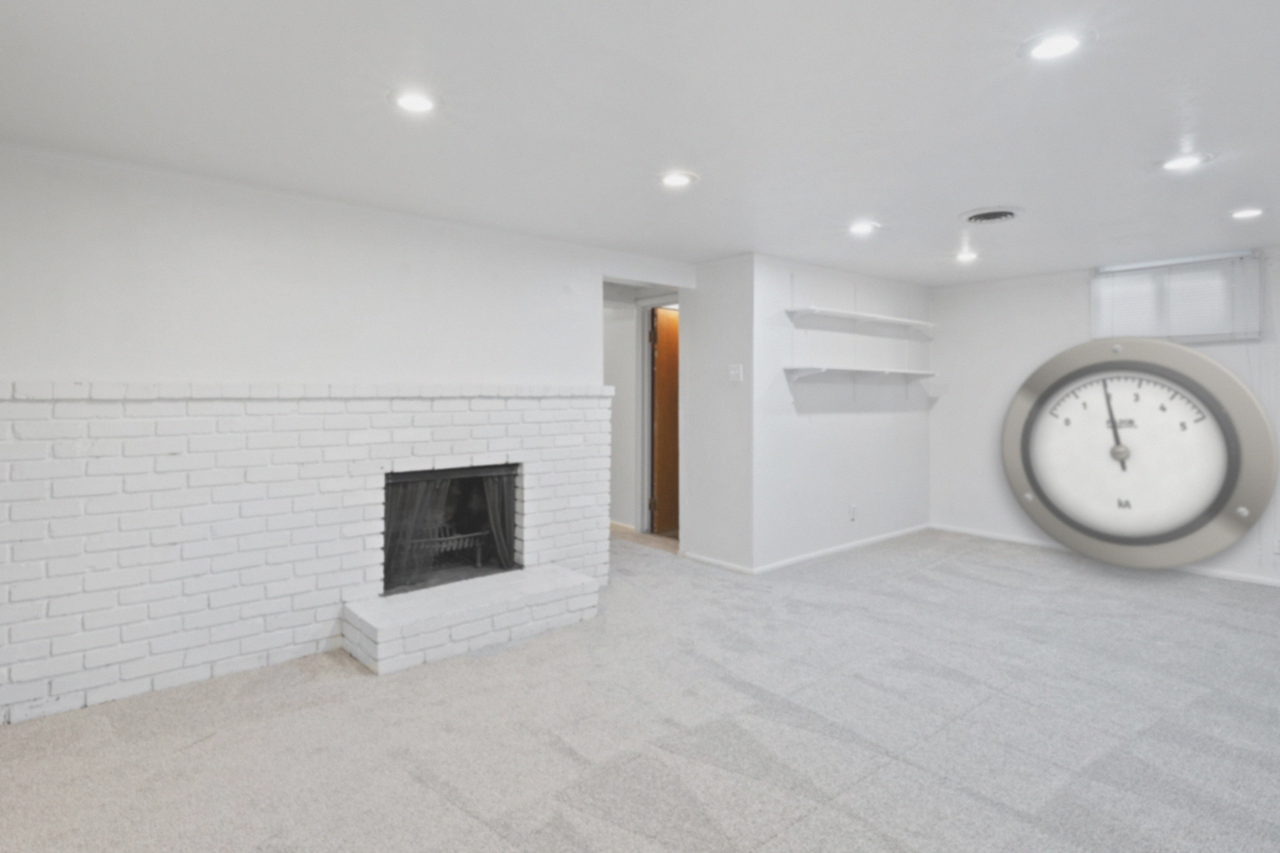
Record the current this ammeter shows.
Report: 2 kA
